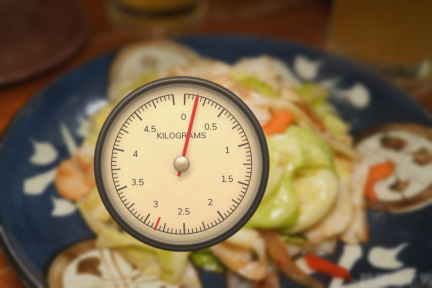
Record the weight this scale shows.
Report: 0.15 kg
